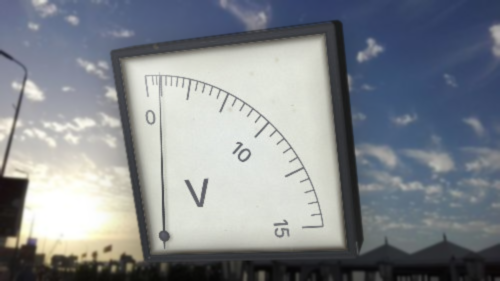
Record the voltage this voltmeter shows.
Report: 2.5 V
